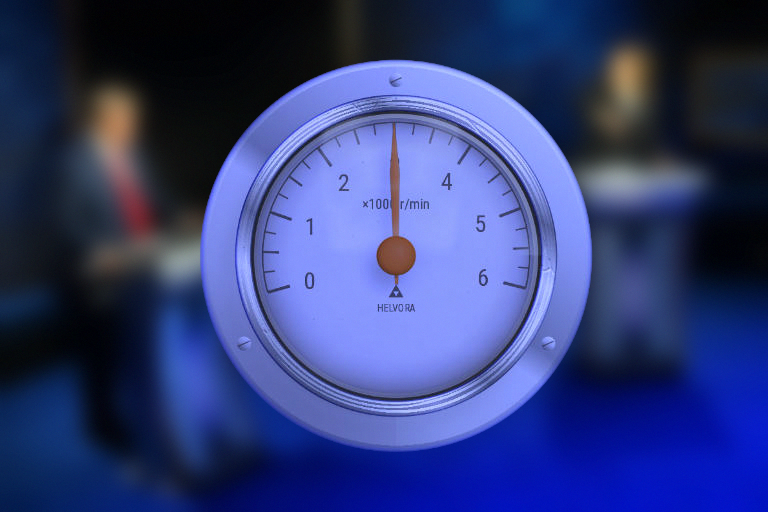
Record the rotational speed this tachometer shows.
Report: 3000 rpm
